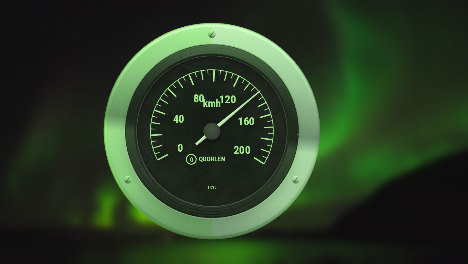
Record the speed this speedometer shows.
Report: 140 km/h
